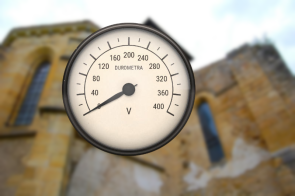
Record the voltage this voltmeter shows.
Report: 0 V
